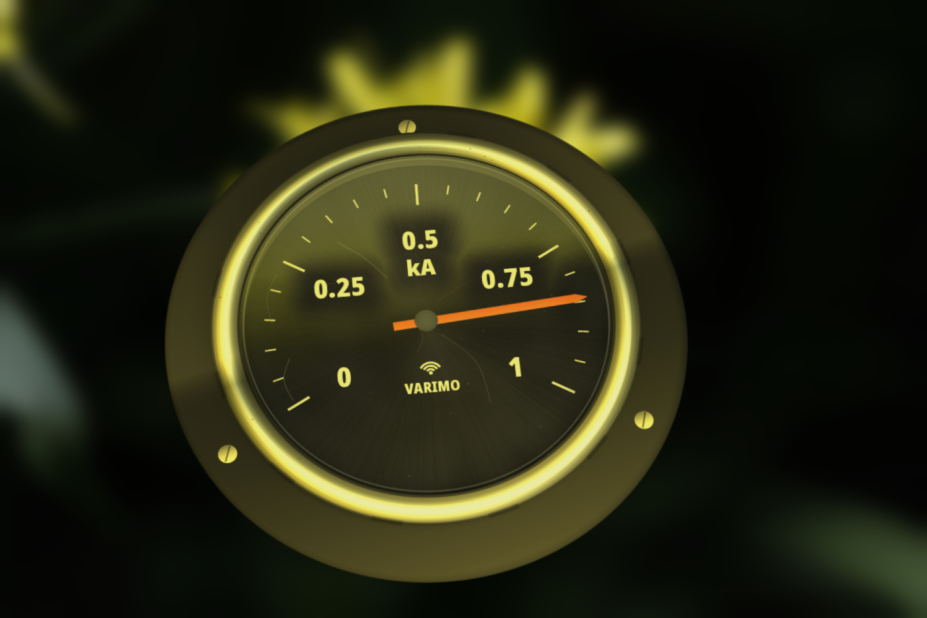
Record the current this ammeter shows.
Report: 0.85 kA
